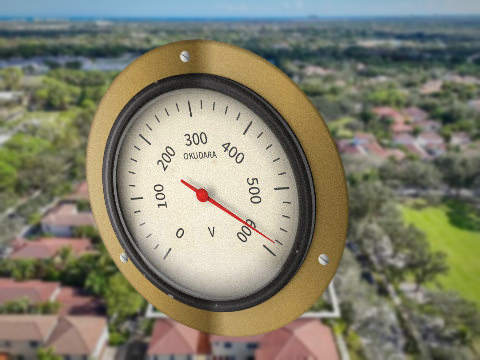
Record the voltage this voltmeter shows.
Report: 580 V
